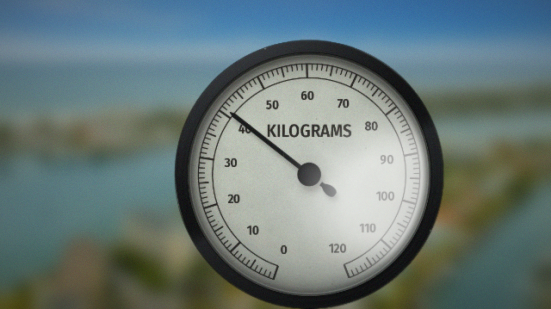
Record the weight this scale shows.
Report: 41 kg
